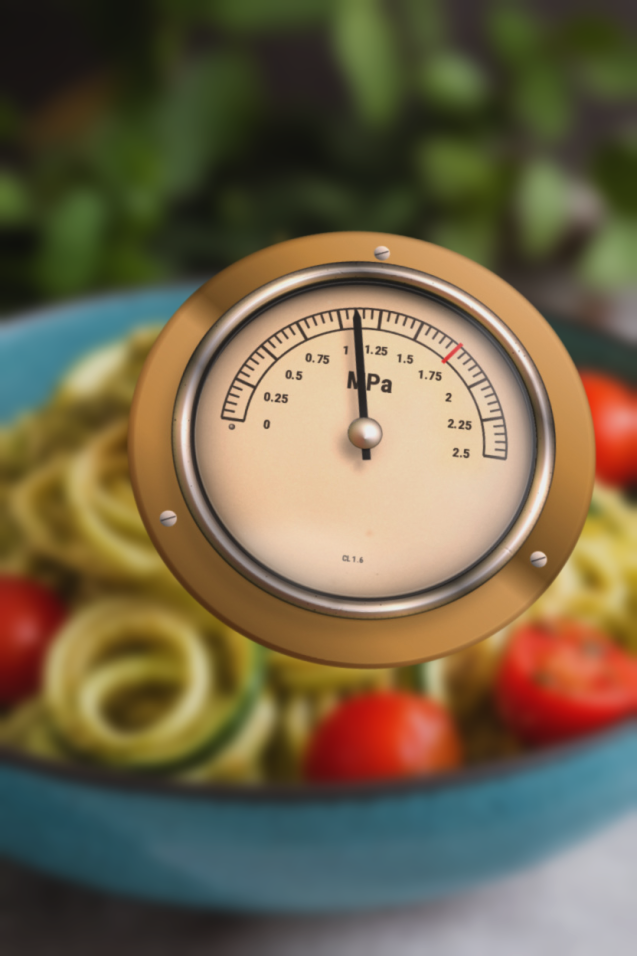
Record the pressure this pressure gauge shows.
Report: 1.1 MPa
